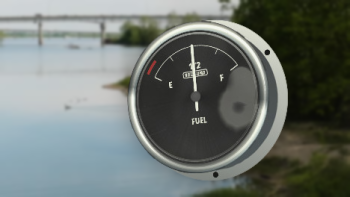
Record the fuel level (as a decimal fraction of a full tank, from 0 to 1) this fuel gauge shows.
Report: 0.5
